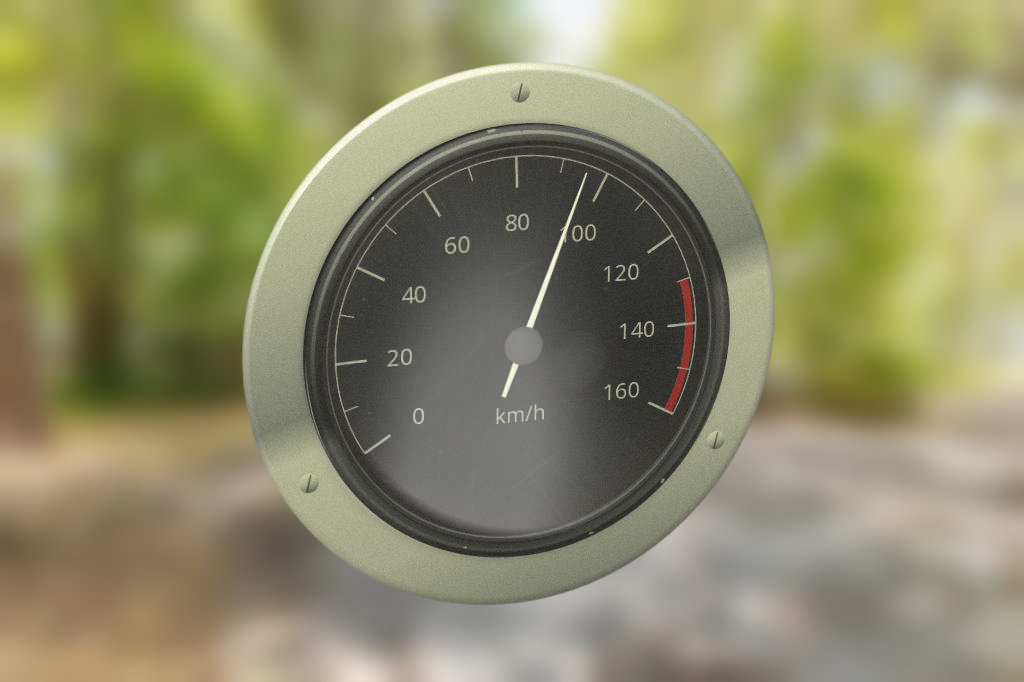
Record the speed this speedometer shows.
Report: 95 km/h
